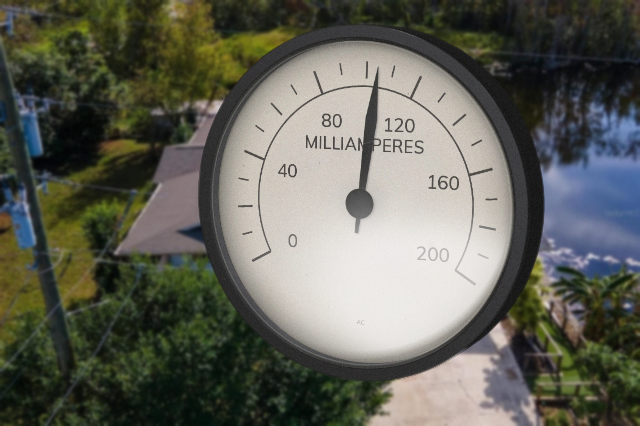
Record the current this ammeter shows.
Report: 105 mA
